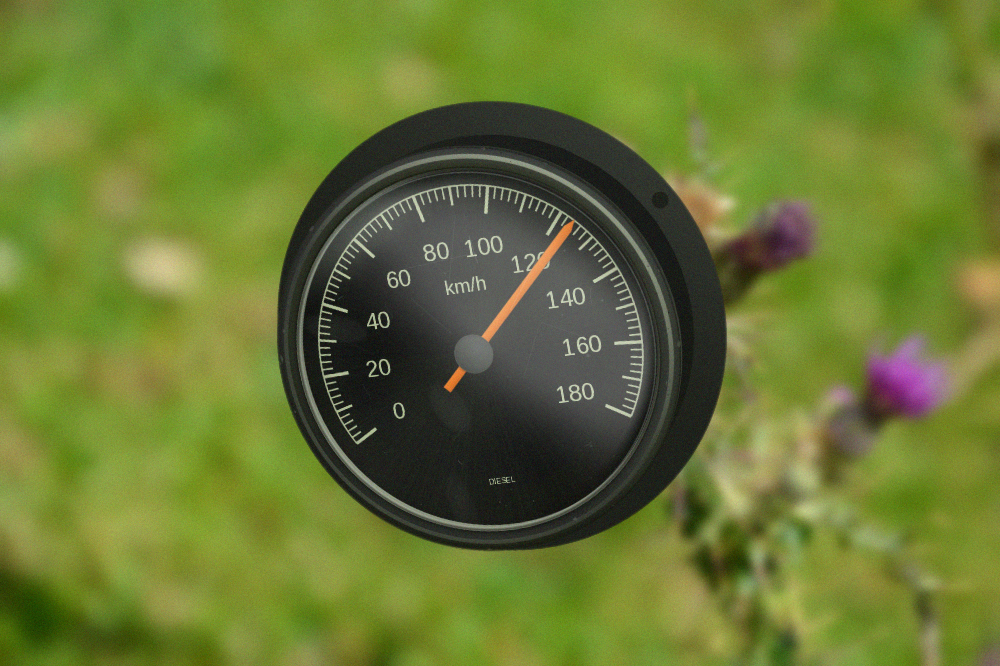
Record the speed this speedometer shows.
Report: 124 km/h
